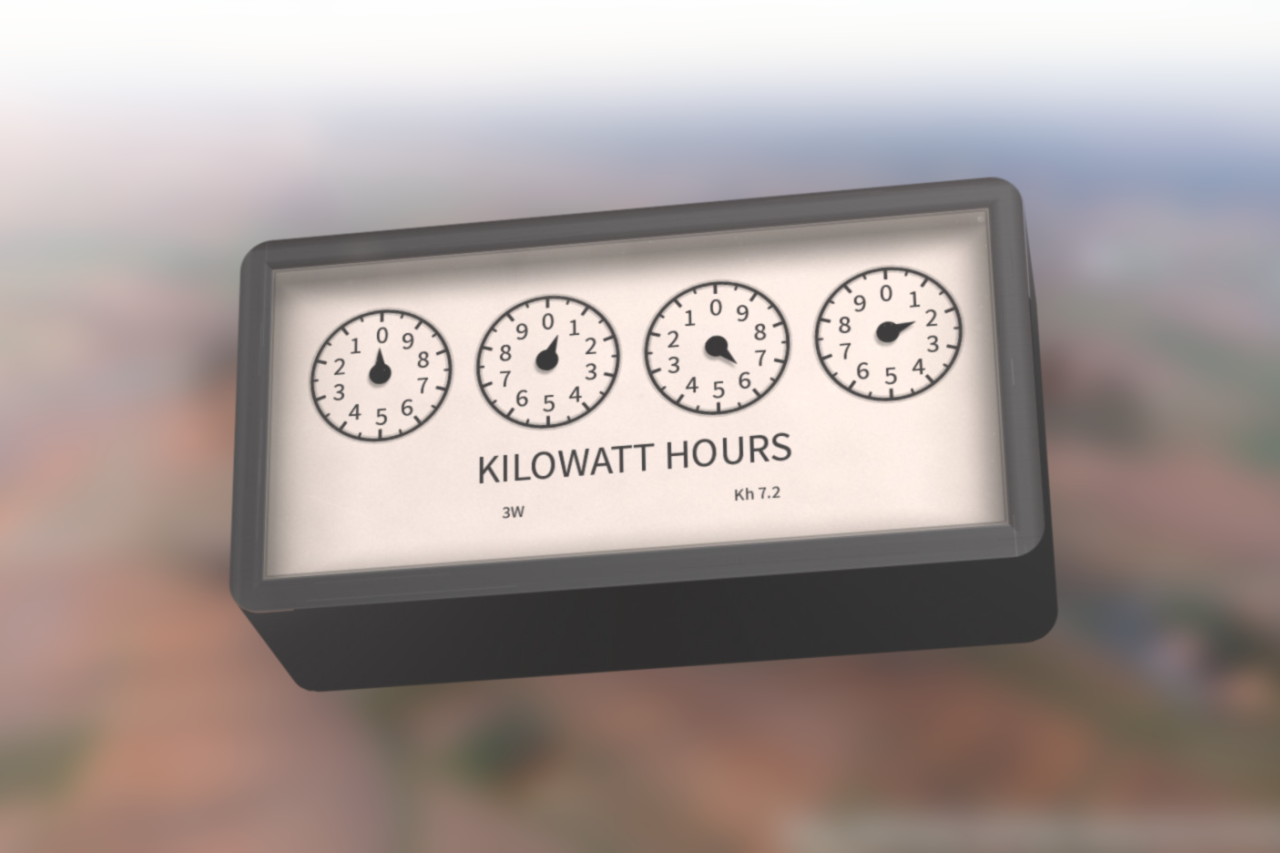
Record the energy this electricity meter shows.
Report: 62 kWh
